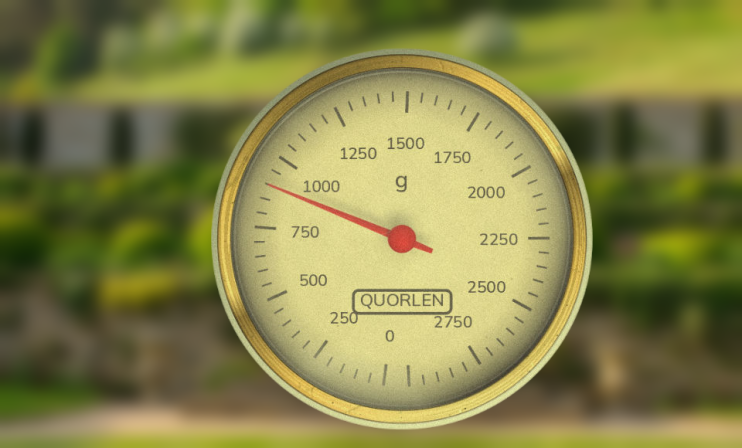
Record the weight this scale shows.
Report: 900 g
